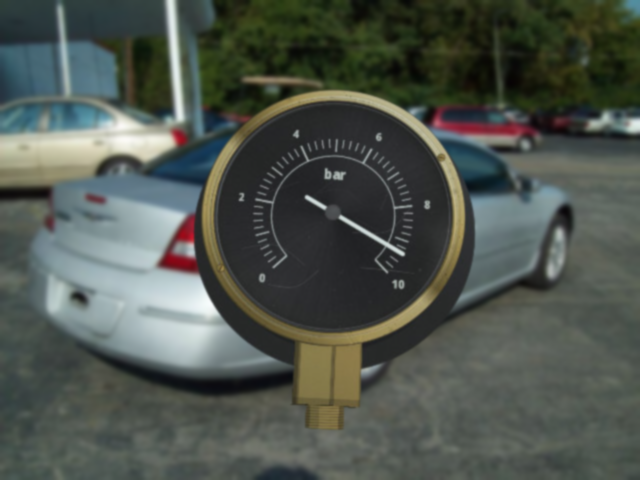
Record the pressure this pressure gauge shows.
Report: 9.4 bar
